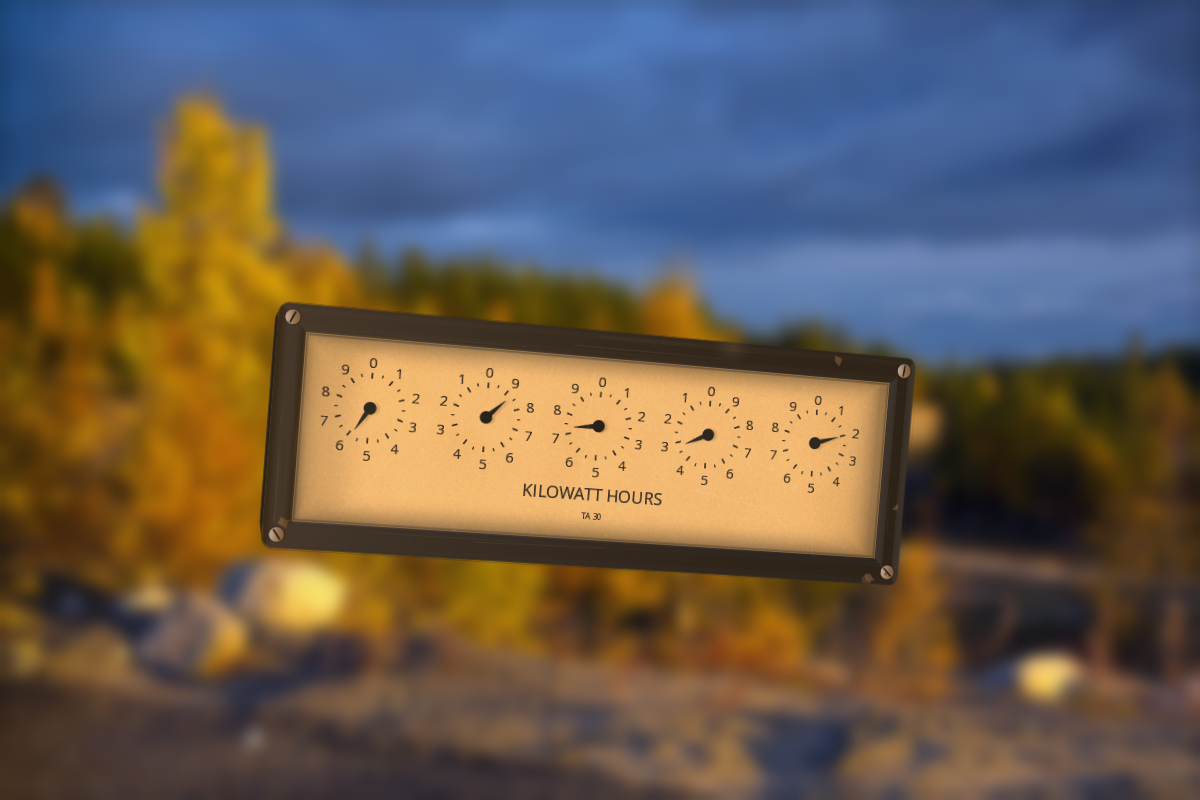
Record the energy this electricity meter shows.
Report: 58732 kWh
